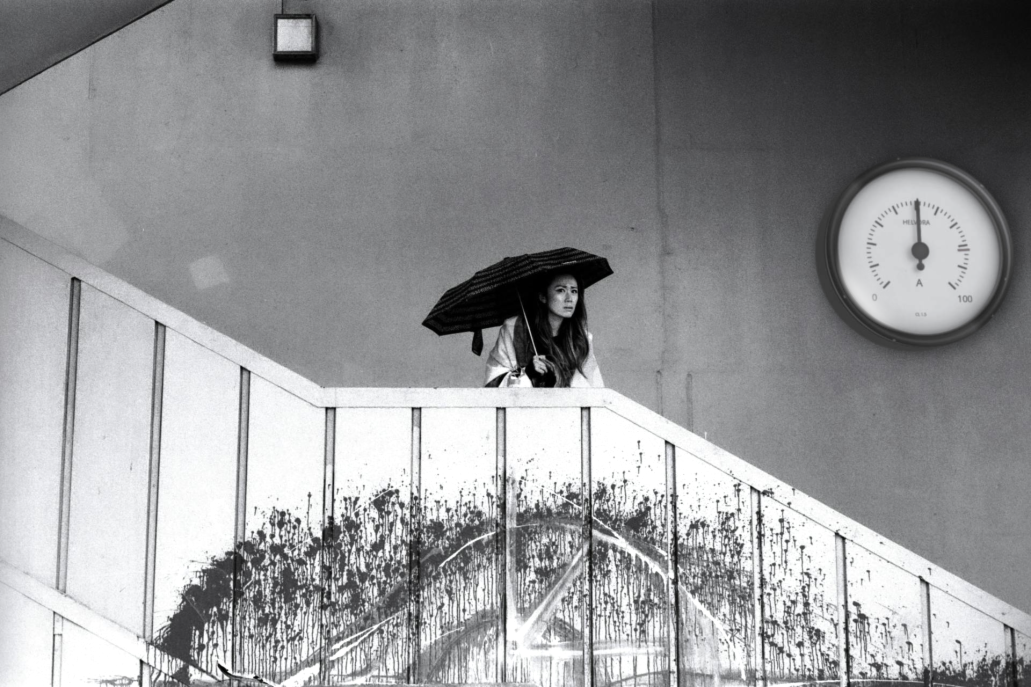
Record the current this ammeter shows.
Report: 50 A
